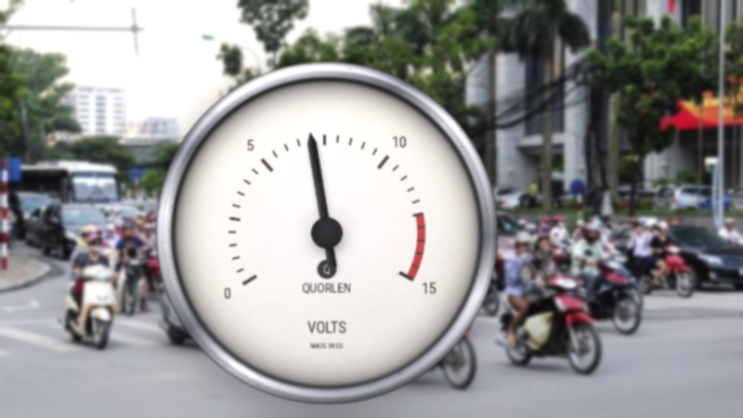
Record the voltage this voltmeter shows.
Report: 7 V
